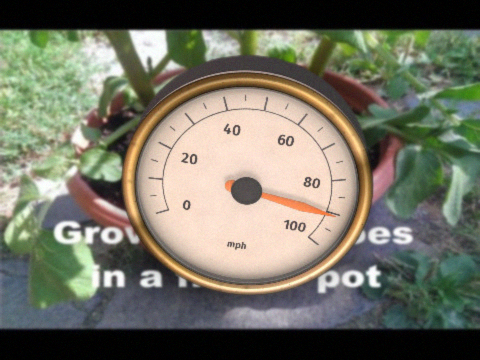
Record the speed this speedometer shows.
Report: 90 mph
